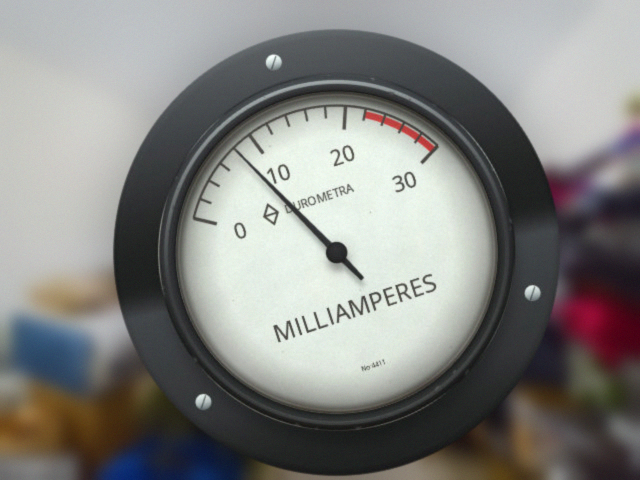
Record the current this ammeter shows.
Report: 8 mA
